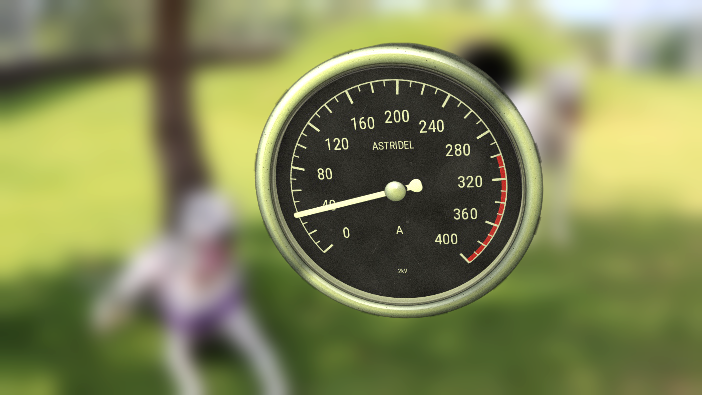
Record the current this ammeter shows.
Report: 40 A
